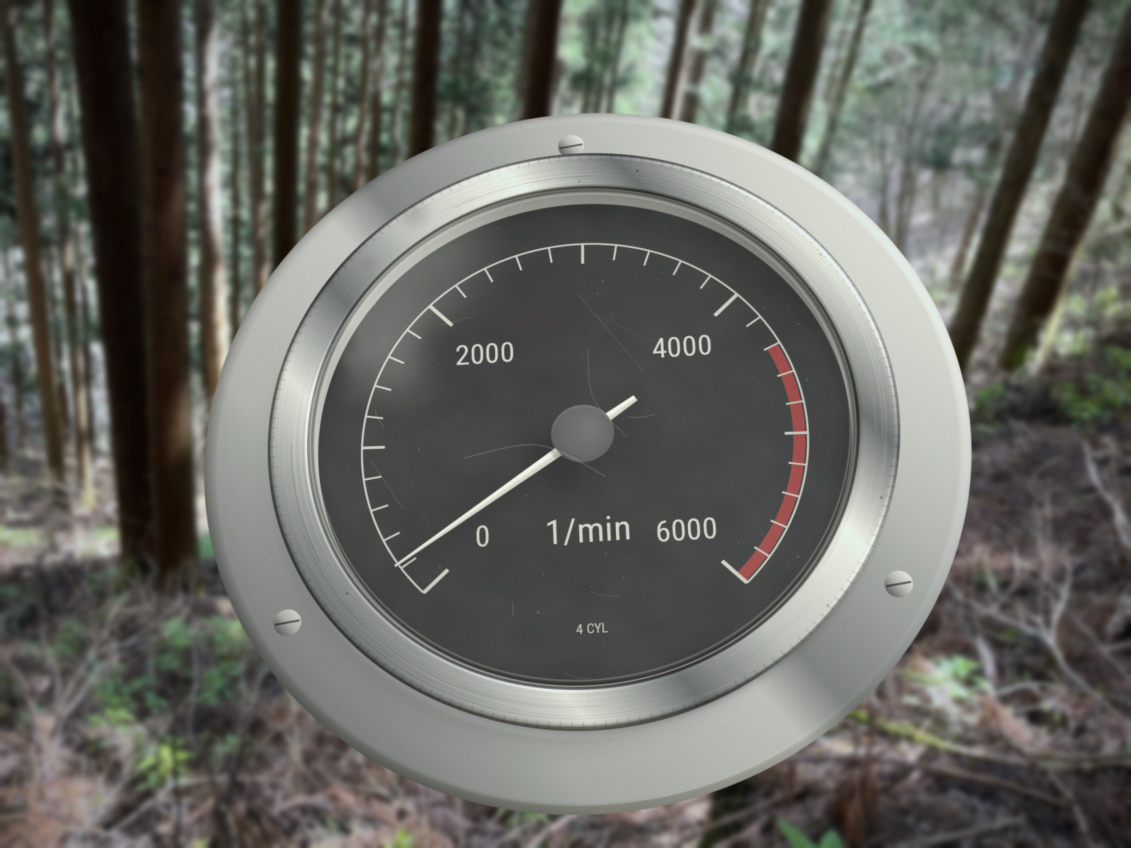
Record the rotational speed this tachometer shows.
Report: 200 rpm
